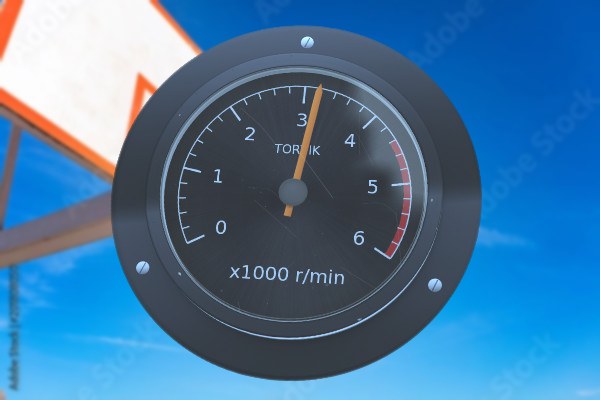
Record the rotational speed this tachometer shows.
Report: 3200 rpm
